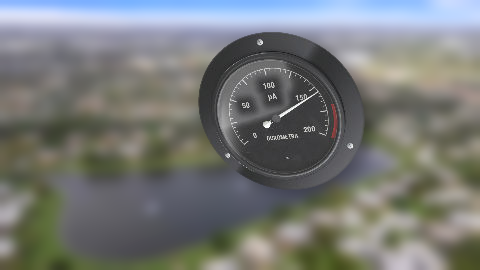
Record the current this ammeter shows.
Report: 155 µA
